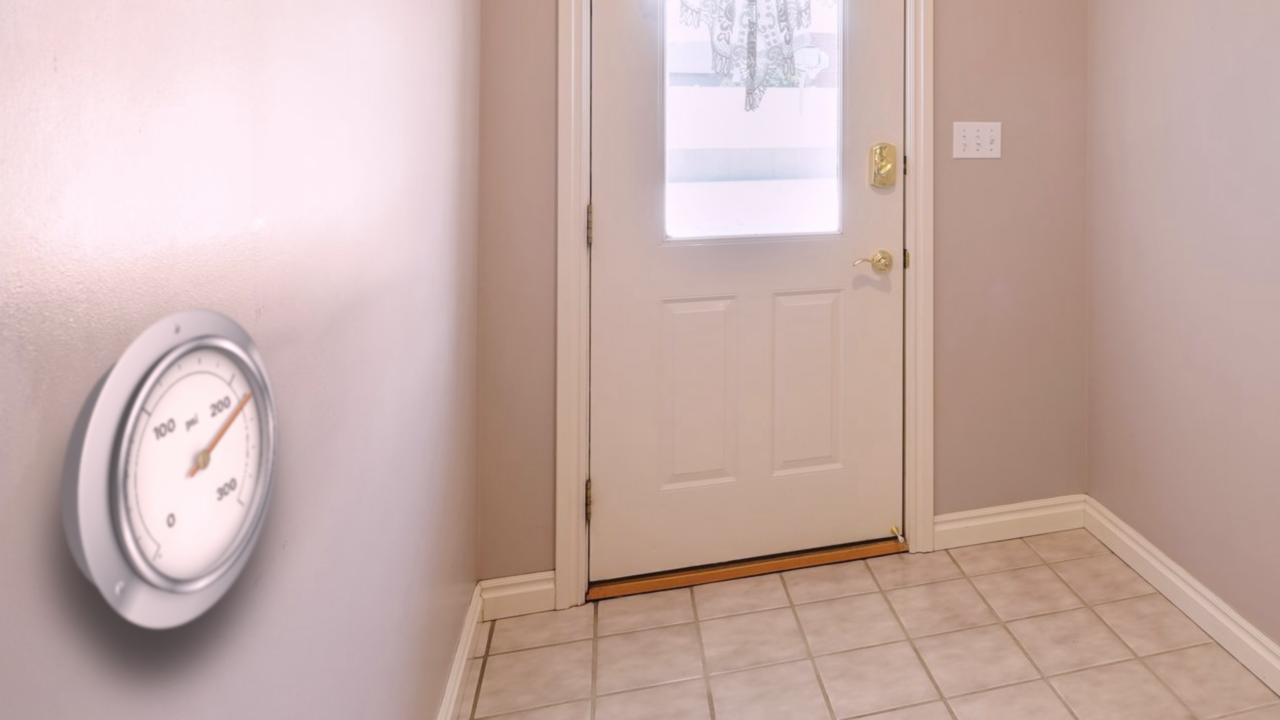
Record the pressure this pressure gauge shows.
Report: 220 psi
